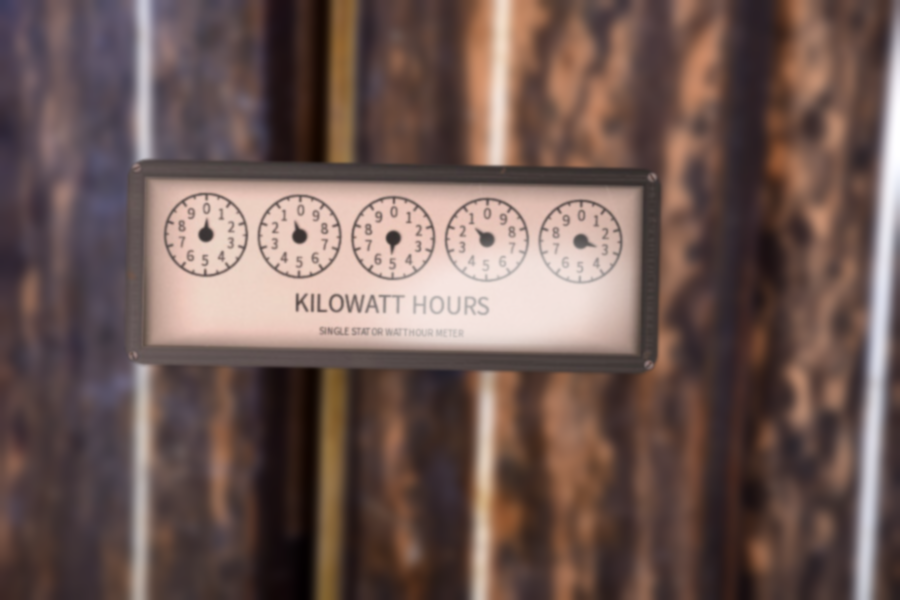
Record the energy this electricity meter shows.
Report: 513 kWh
